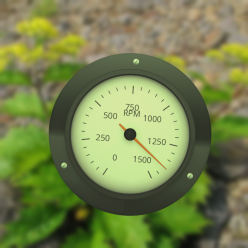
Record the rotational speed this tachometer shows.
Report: 1400 rpm
